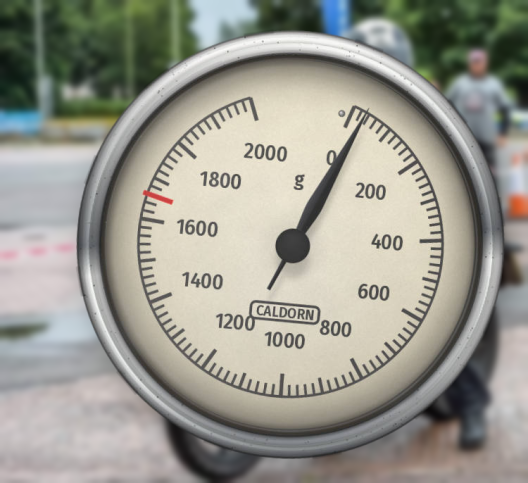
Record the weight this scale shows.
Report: 30 g
